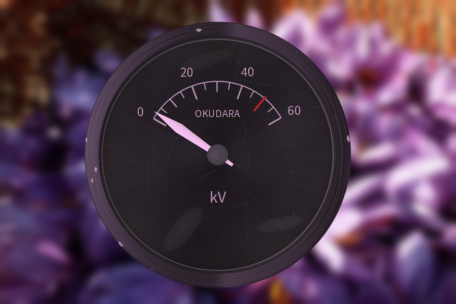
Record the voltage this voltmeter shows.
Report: 2.5 kV
